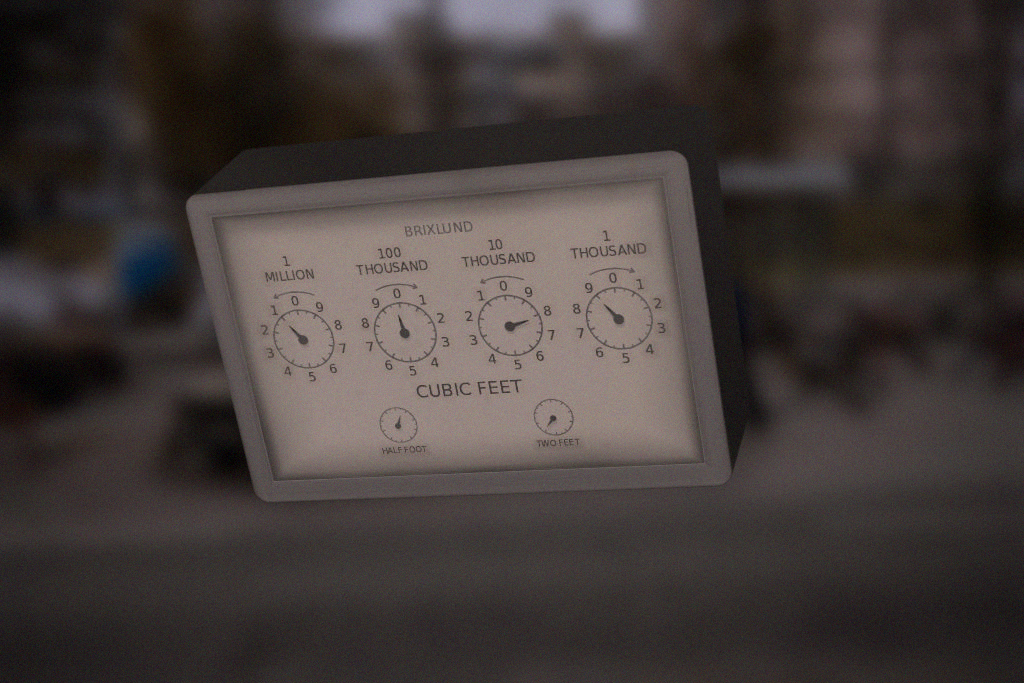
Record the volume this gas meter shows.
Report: 97900 ft³
